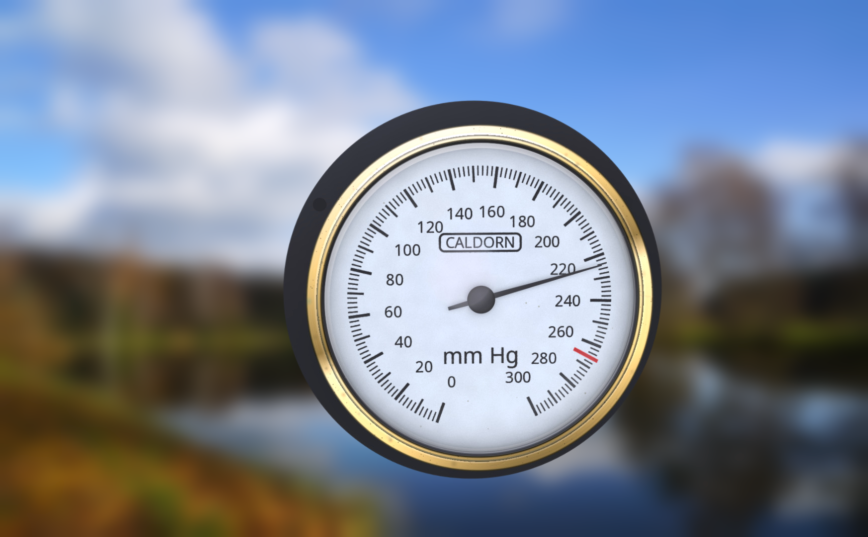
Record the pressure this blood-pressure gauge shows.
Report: 224 mmHg
